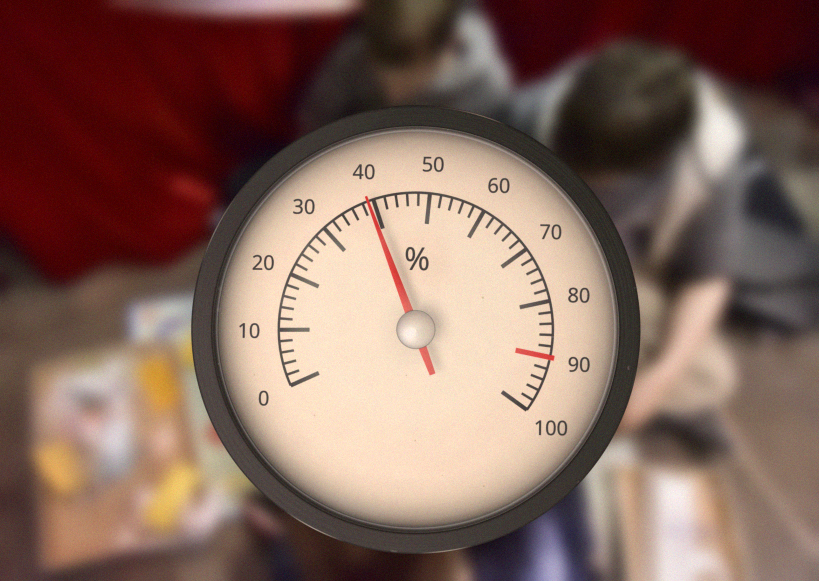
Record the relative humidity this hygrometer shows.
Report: 39 %
